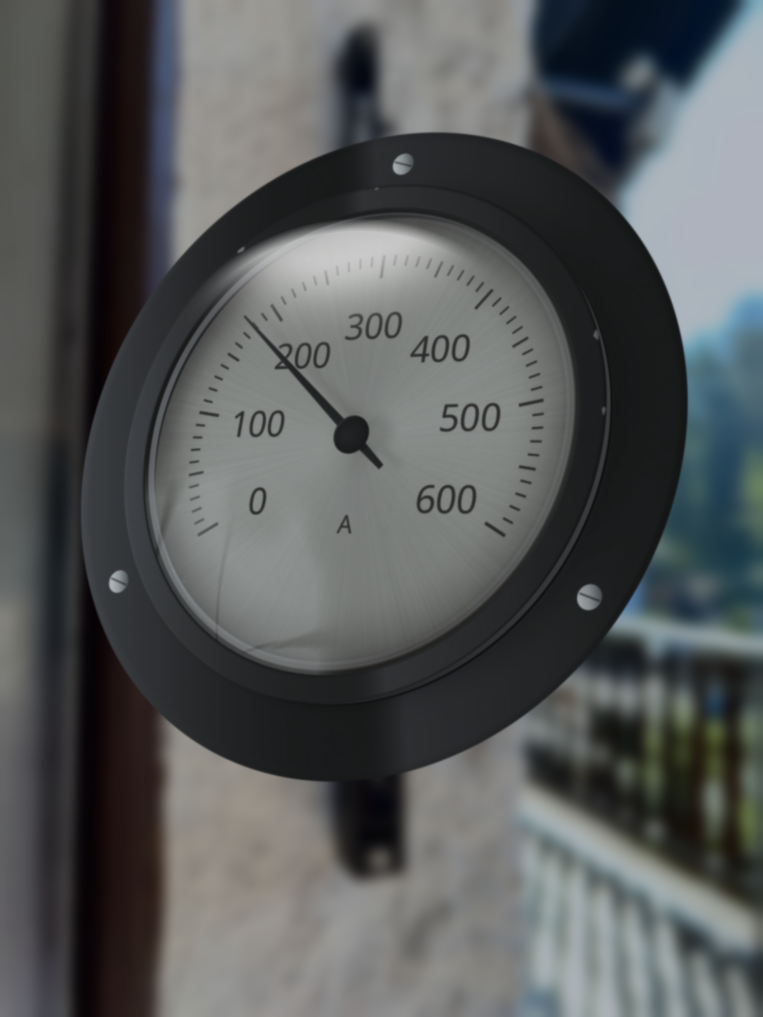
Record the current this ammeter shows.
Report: 180 A
